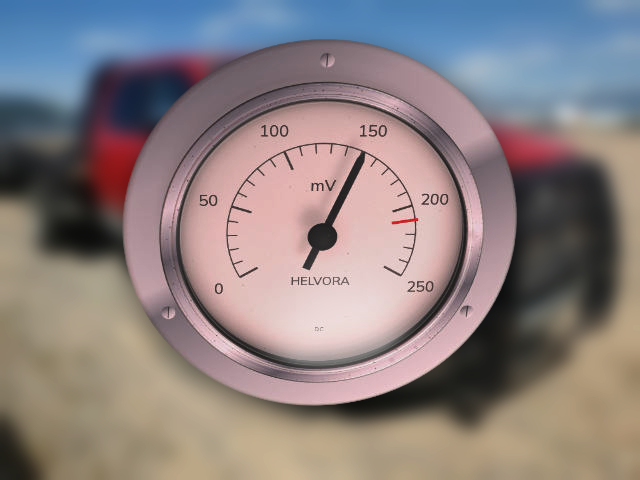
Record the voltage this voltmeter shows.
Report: 150 mV
